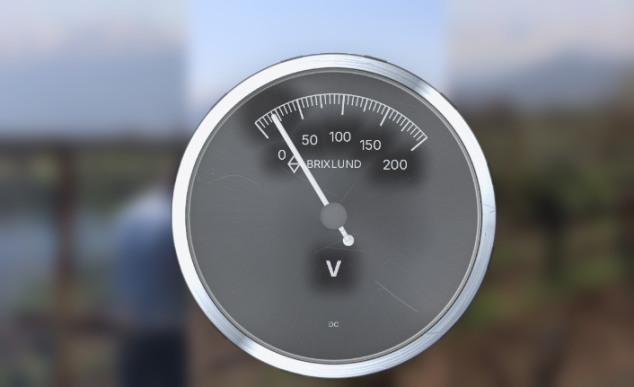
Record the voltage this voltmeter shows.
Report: 20 V
